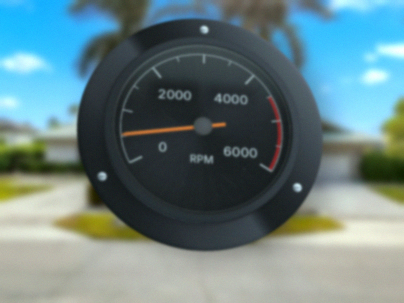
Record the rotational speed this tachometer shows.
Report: 500 rpm
